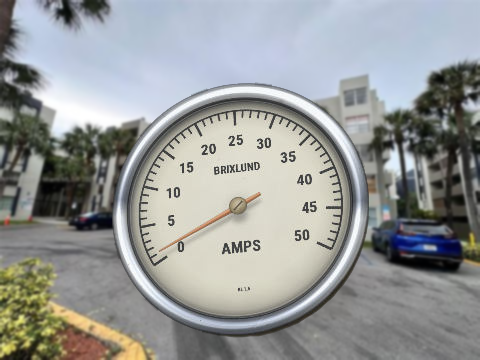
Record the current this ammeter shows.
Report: 1 A
